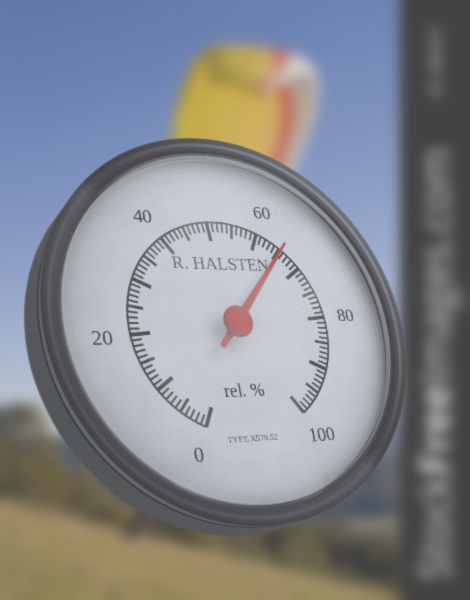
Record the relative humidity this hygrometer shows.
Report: 65 %
